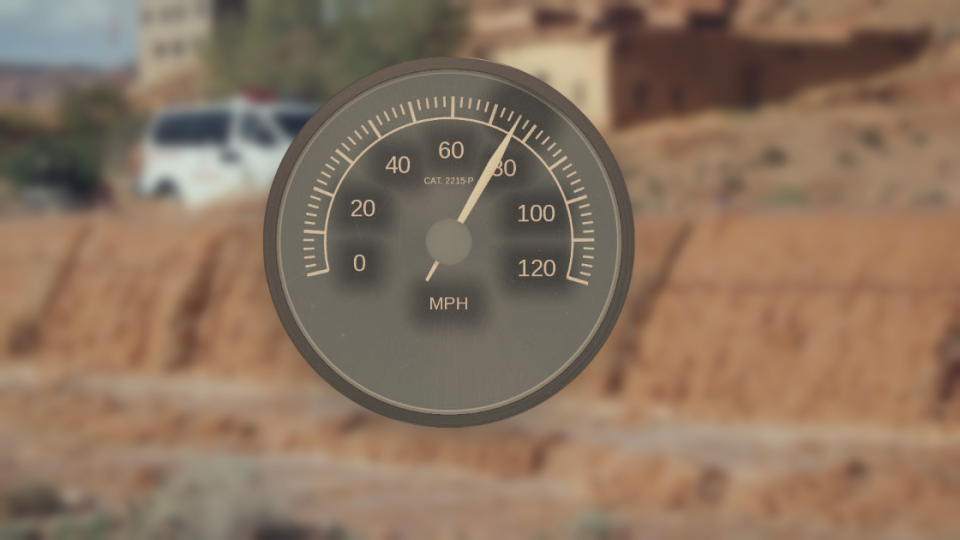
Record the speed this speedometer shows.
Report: 76 mph
